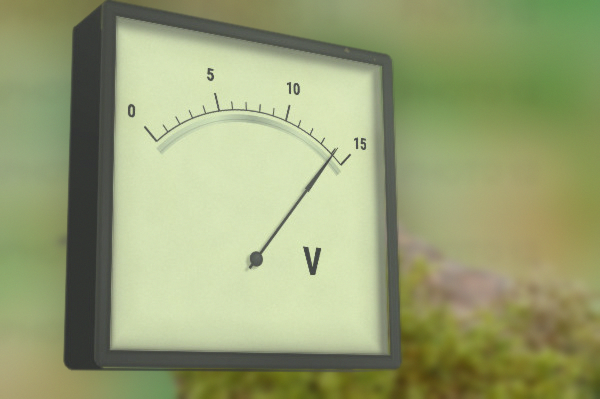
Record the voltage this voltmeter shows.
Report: 14 V
